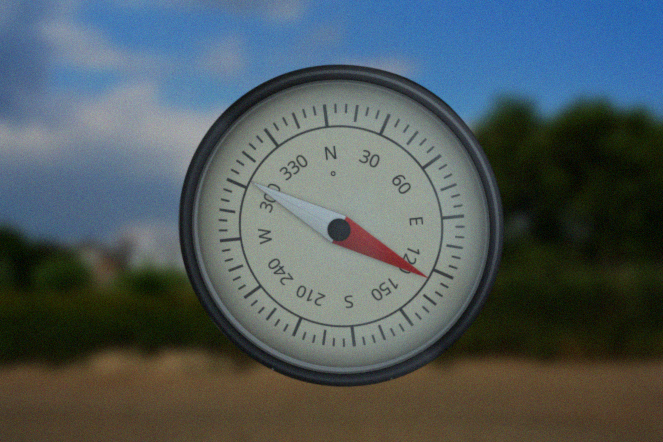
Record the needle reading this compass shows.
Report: 125 °
